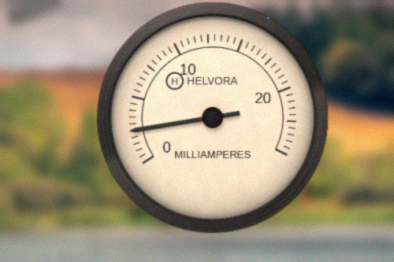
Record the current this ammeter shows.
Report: 2.5 mA
